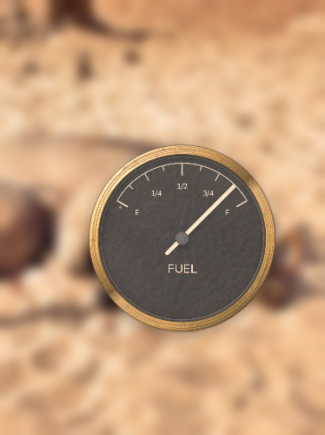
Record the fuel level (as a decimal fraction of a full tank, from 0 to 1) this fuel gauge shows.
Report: 0.875
